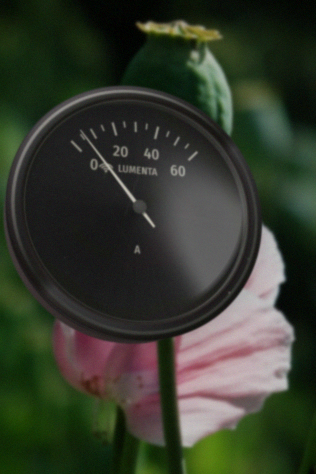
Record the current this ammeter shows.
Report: 5 A
